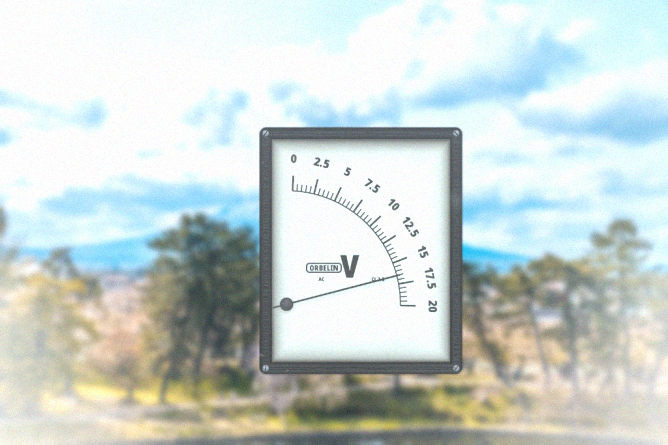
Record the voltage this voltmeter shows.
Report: 16.5 V
